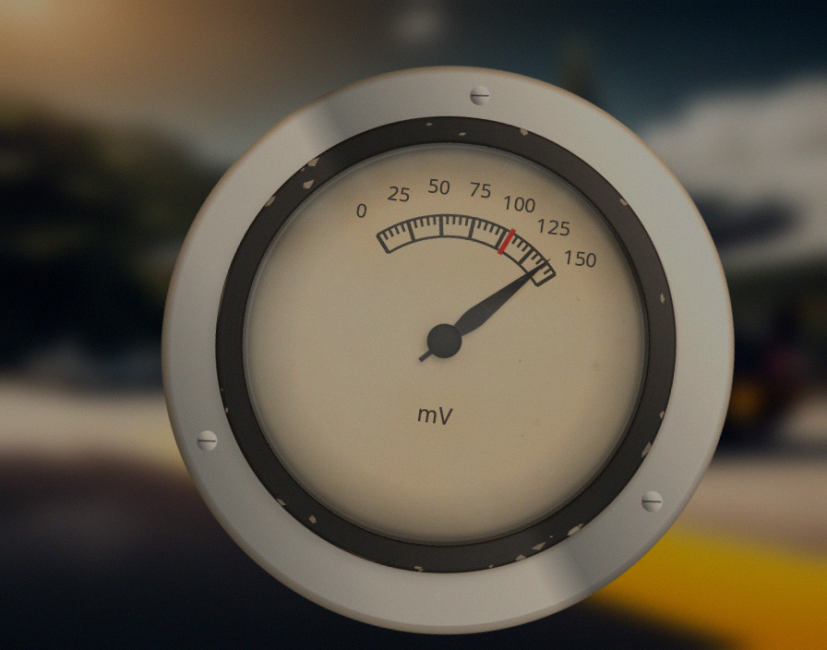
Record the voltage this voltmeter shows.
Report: 140 mV
